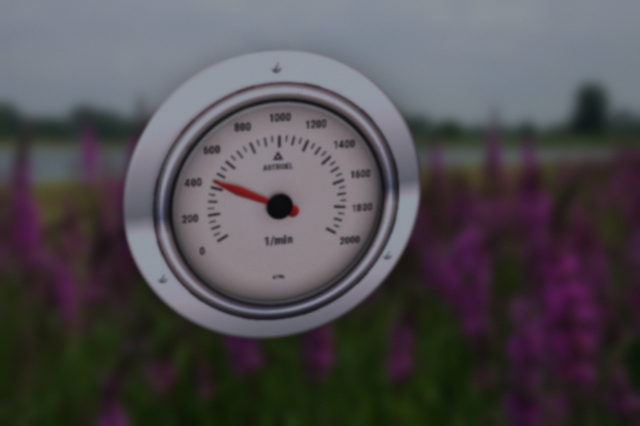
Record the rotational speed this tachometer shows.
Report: 450 rpm
